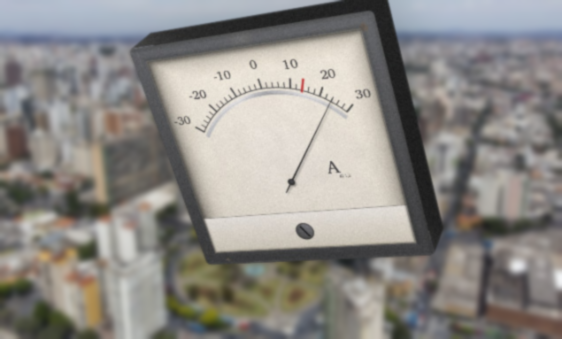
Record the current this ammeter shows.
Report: 24 A
